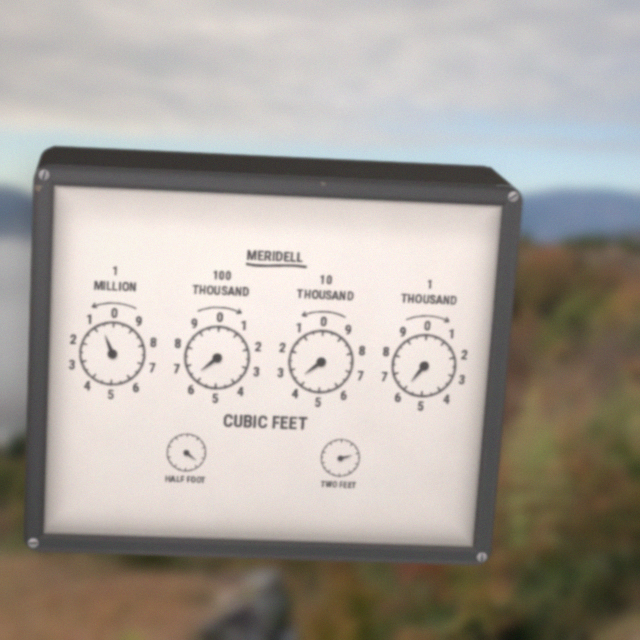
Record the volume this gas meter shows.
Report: 63600 ft³
